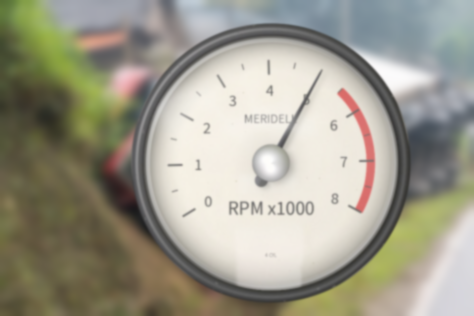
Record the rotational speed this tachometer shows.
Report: 5000 rpm
